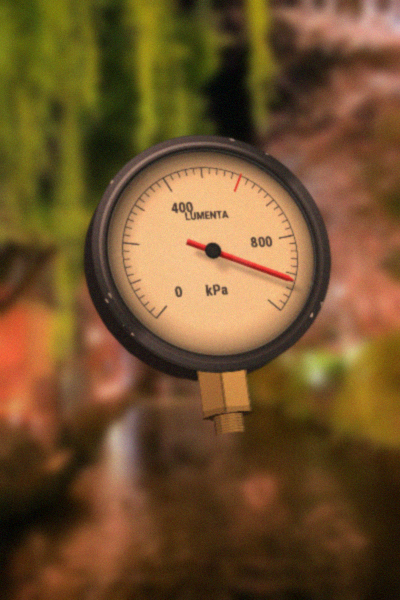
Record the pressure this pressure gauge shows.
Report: 920 kPa
